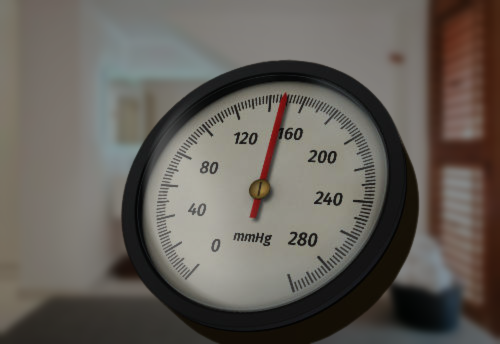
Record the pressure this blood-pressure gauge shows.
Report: 150 mmHg
